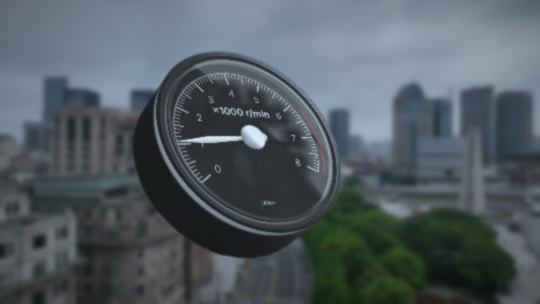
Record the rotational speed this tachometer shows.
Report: 1000 rpm
